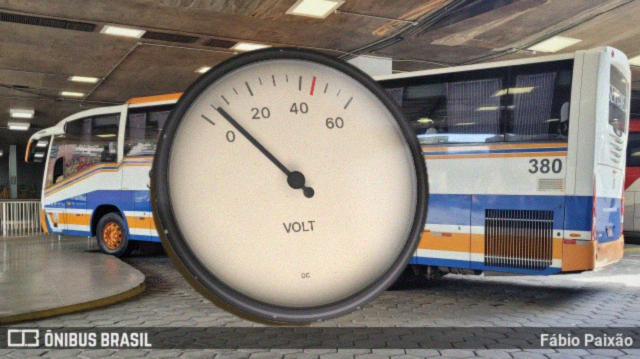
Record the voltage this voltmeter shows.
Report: 5 V
